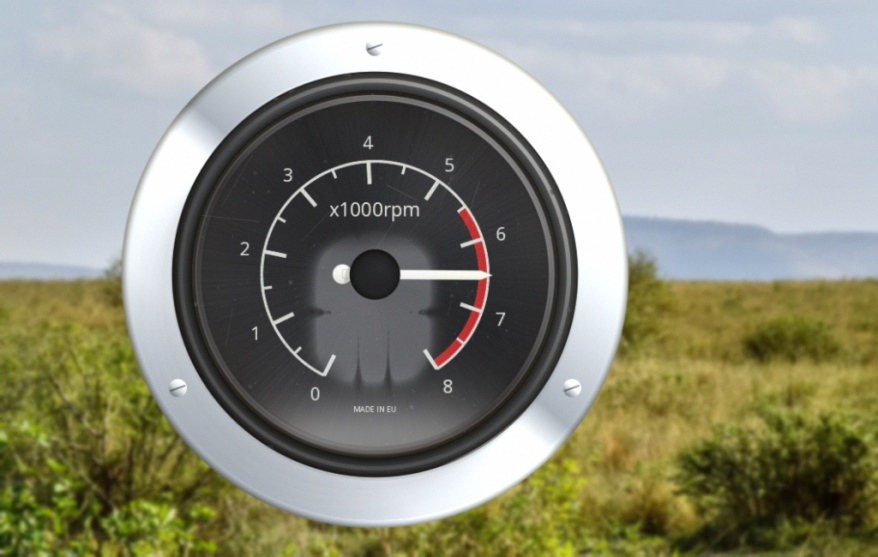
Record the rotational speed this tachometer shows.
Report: 6500 rpm
